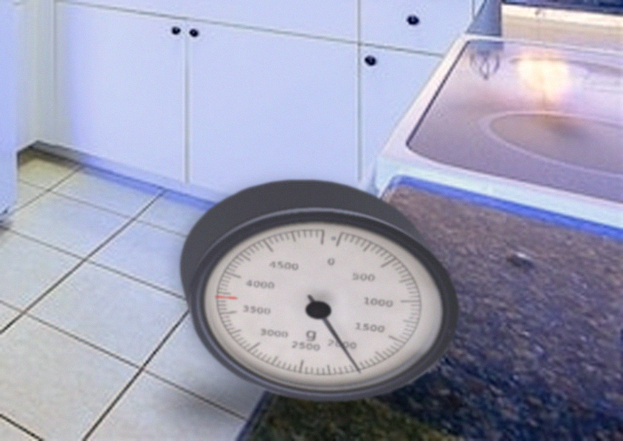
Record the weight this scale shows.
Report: 2000 g
